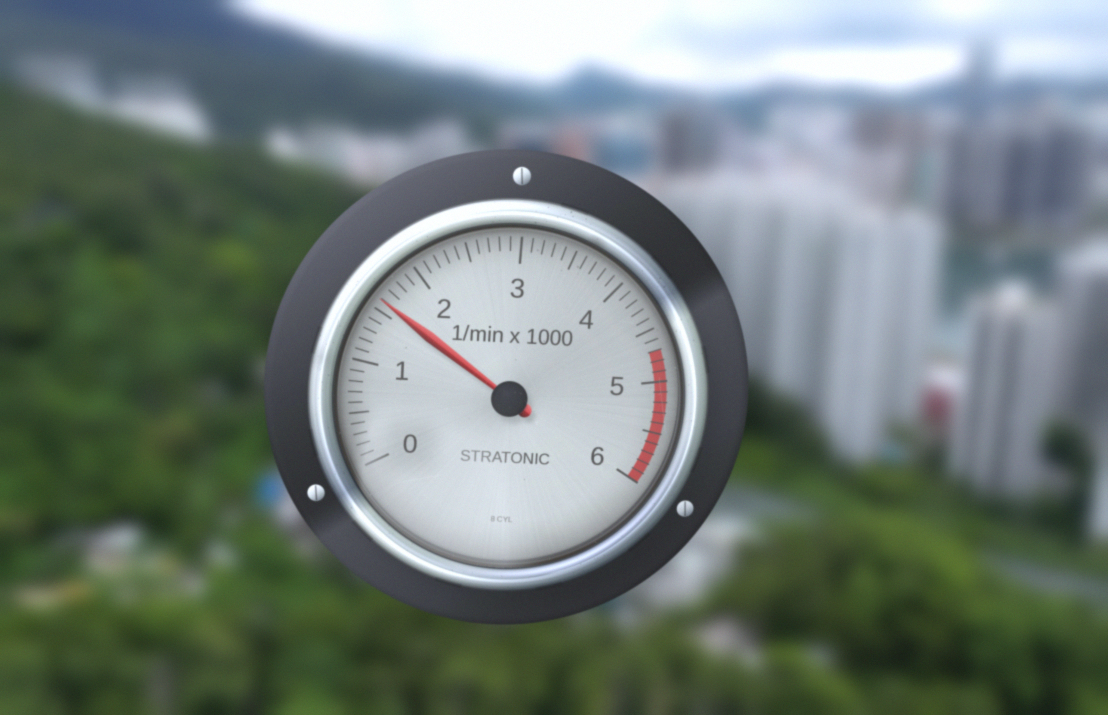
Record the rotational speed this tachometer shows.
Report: 1600 rpm
